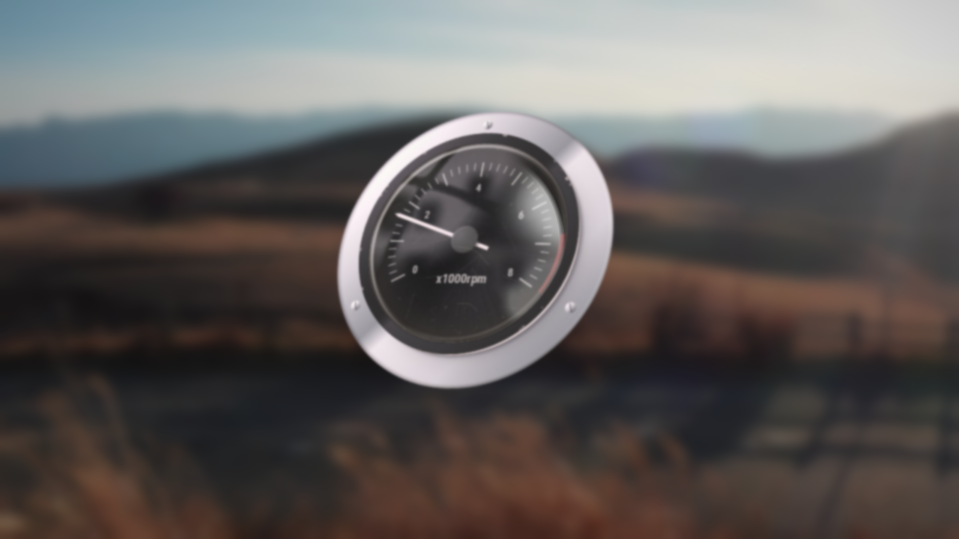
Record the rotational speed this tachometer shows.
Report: 1600 rpm
